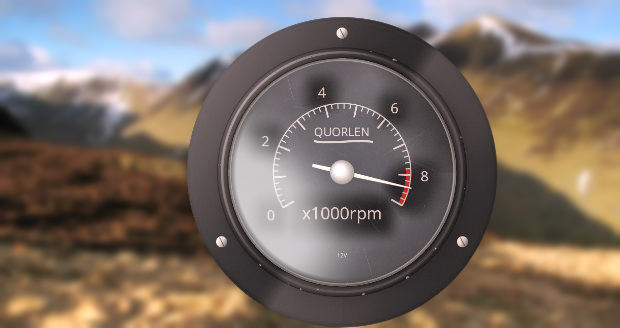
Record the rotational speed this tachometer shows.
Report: 8400 rpm
